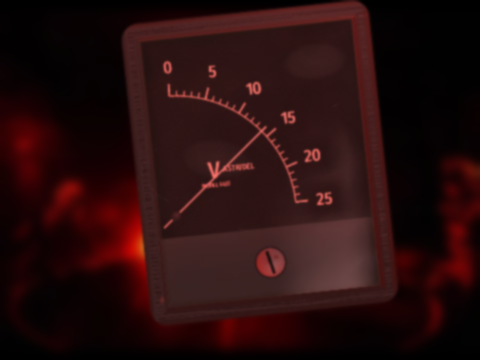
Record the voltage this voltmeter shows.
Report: 14 V
